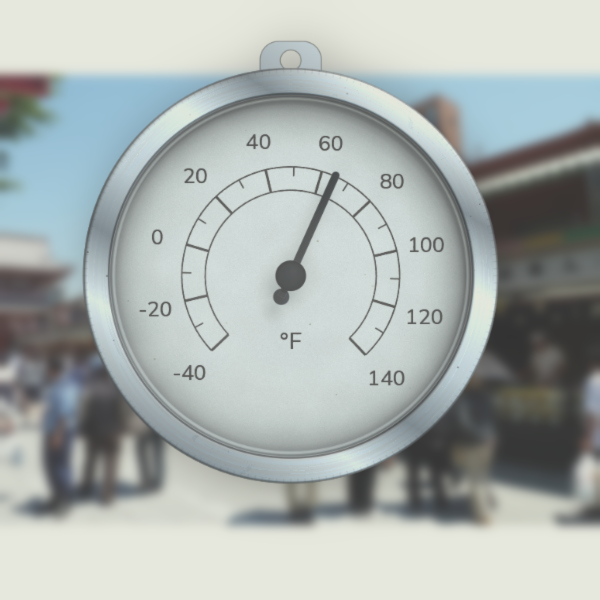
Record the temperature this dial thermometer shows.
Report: 65 °F
